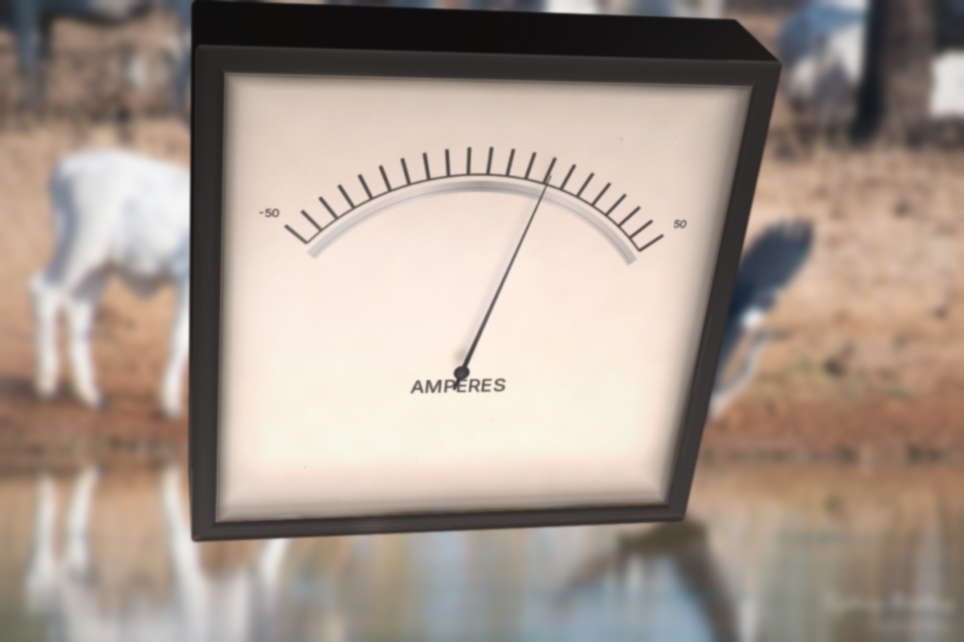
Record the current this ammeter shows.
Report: 15 A
